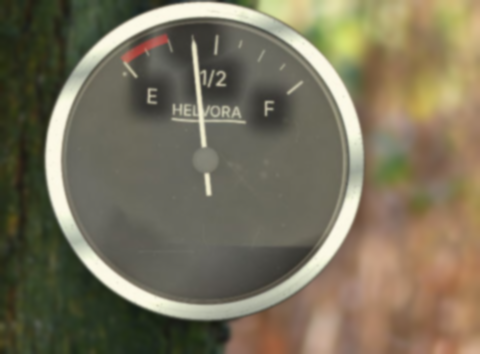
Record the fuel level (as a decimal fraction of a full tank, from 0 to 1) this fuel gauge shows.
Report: 0.375
